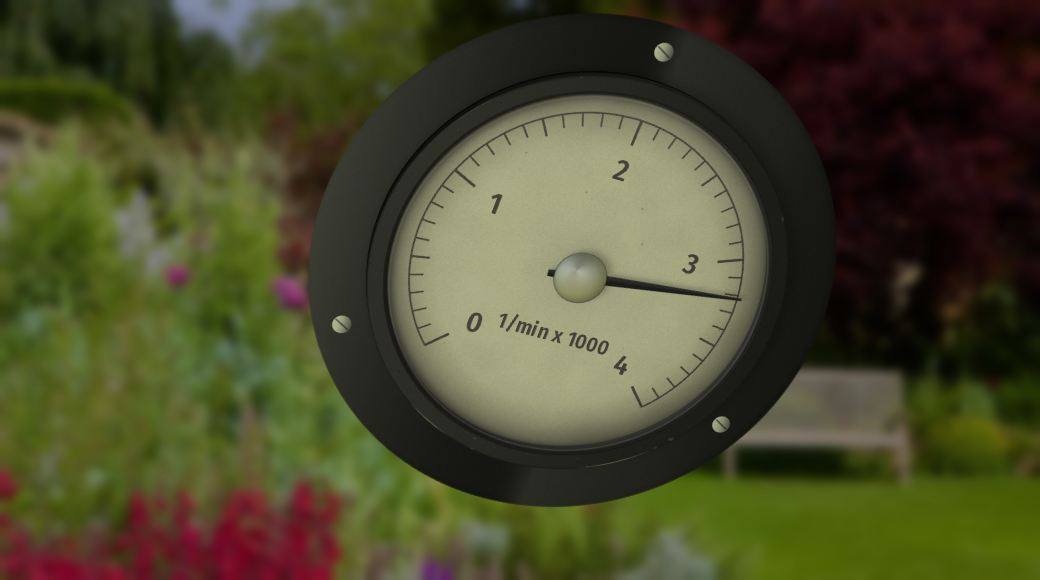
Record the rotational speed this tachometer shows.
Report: 3200 rpm
